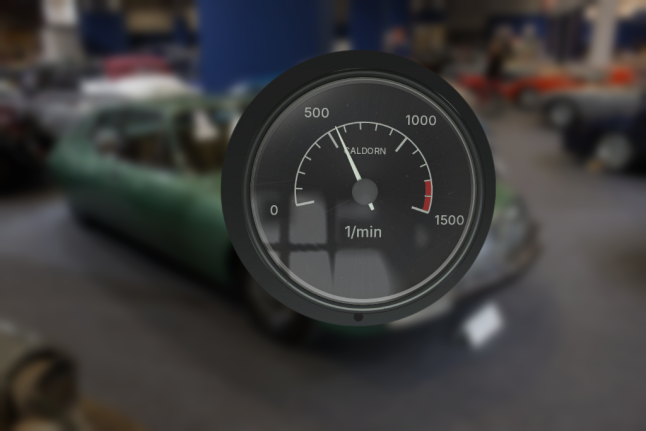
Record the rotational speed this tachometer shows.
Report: 550 rpm
